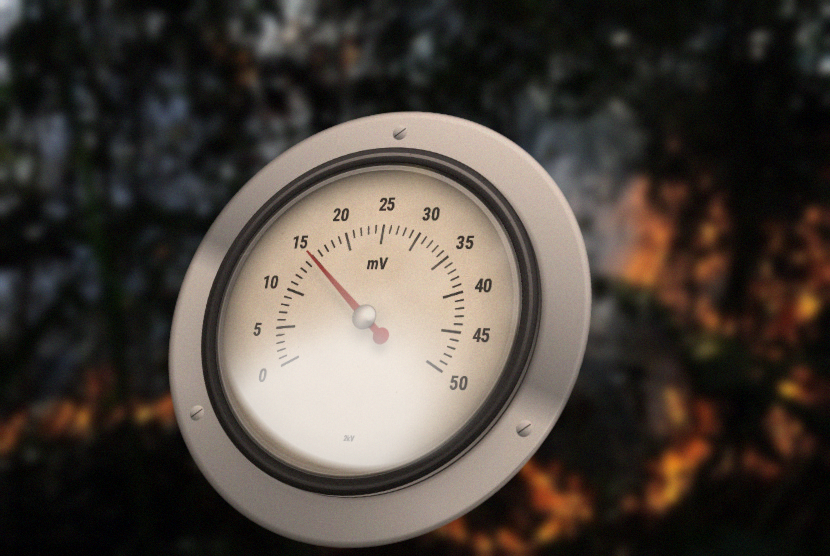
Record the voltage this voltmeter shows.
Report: 15 mV
